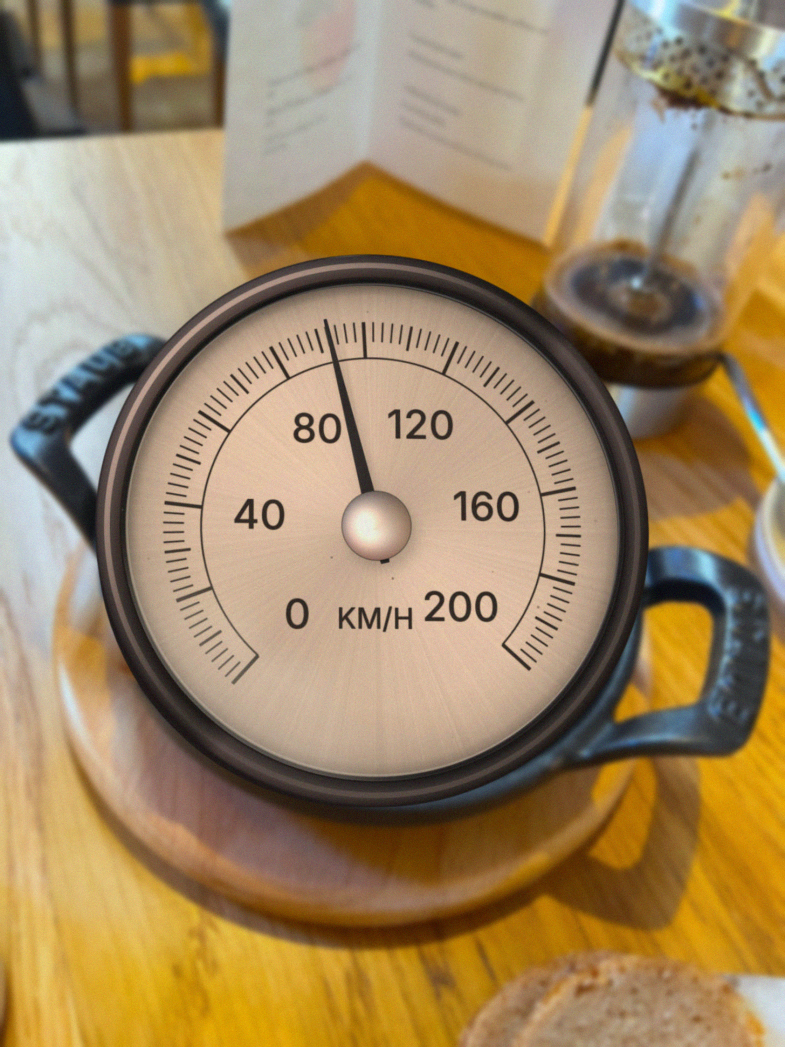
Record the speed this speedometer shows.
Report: 92 km/h
